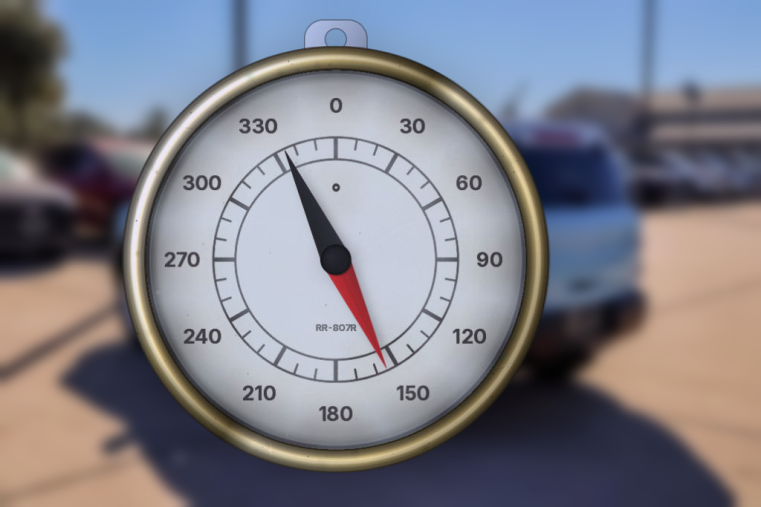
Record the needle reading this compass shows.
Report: 155 °
